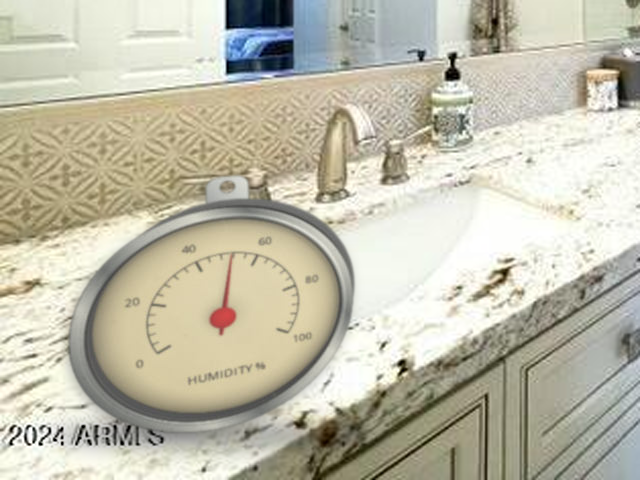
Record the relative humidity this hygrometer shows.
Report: 52 %
